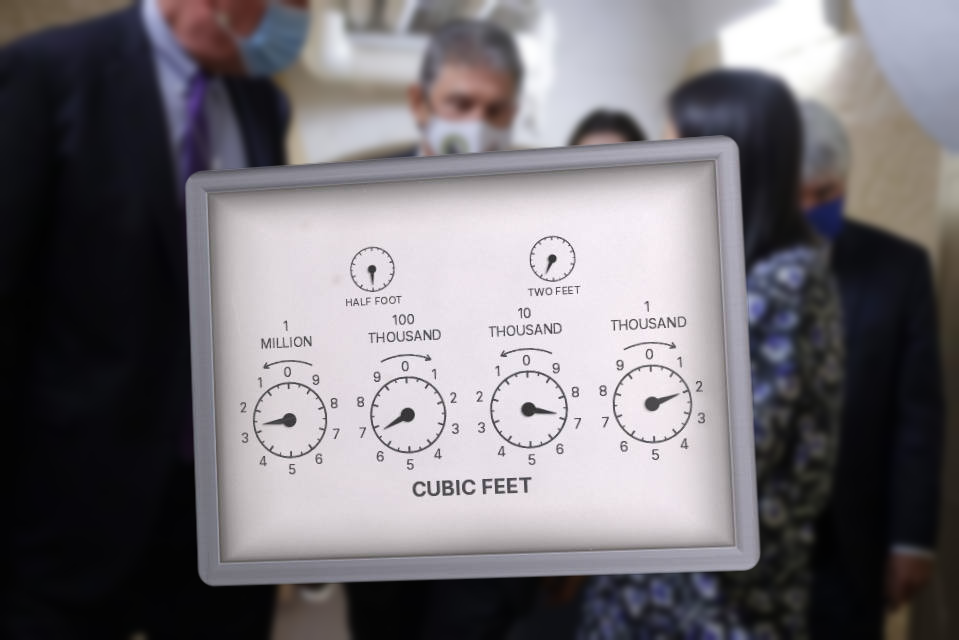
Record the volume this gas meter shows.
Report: 267200 ft³
